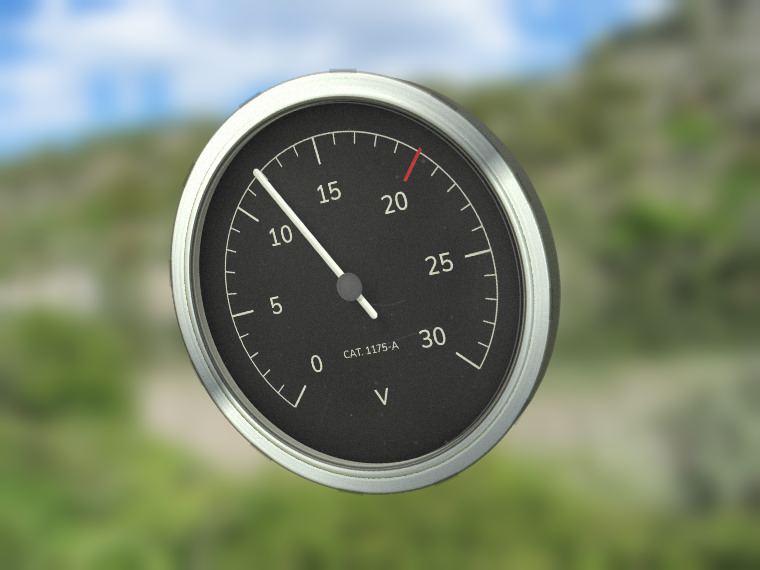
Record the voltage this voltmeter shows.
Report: 12 V
